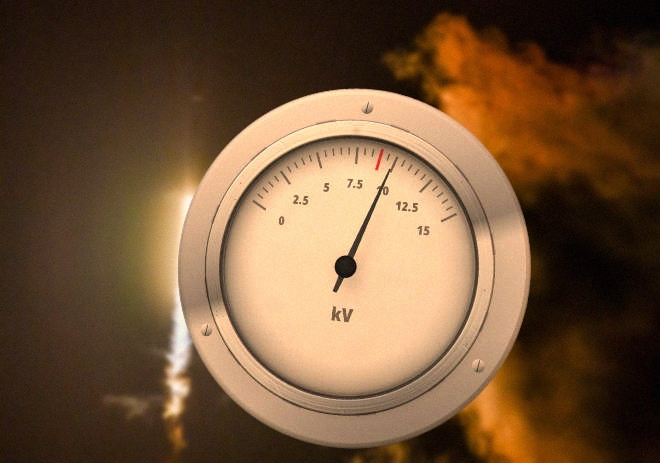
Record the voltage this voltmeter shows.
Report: 10 kV
